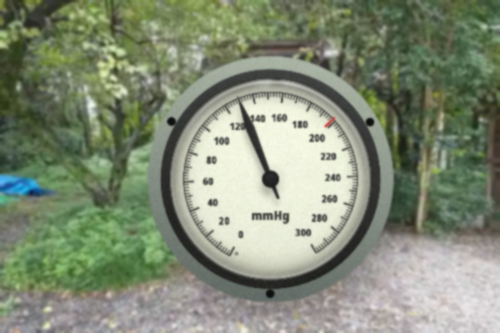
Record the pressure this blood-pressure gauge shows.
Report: 130 mmHg
